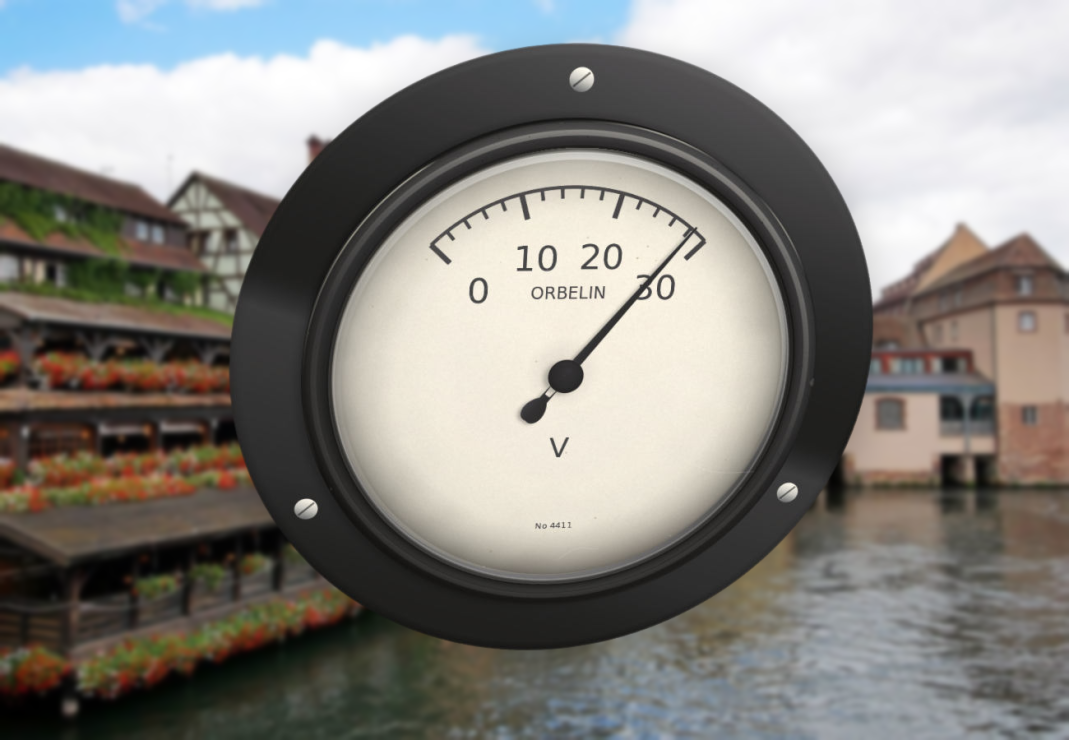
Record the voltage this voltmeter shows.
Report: 28 V
